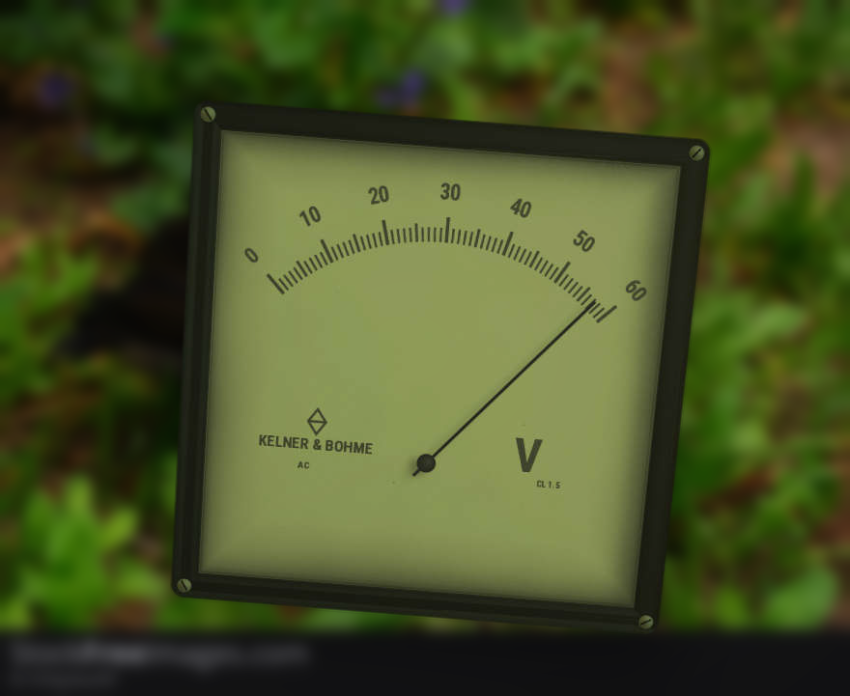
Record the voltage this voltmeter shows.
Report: 57 V
